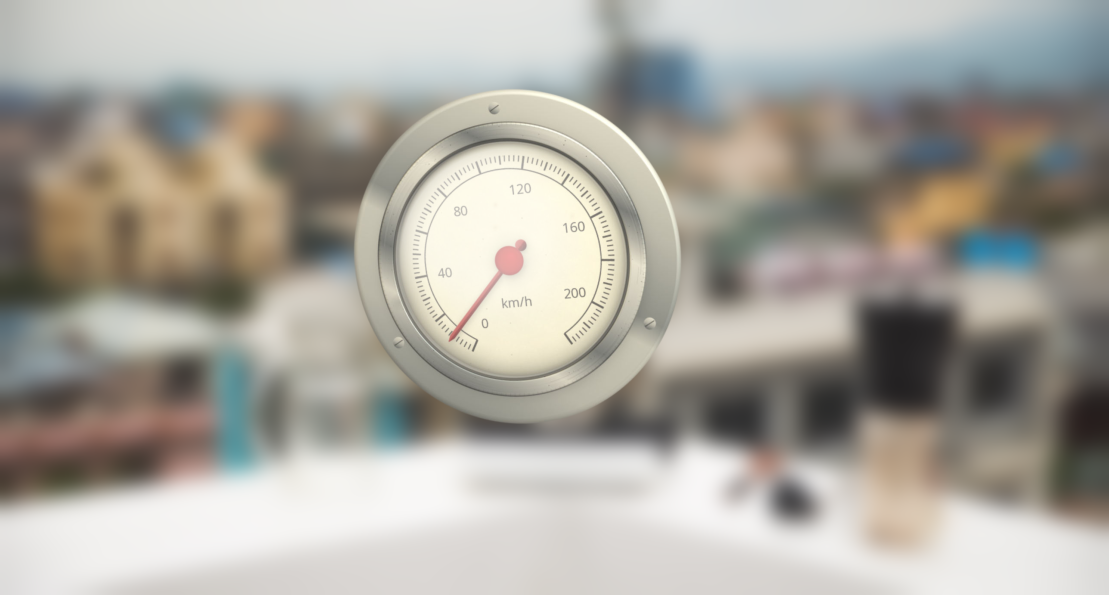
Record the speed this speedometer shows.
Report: 10 km/h
